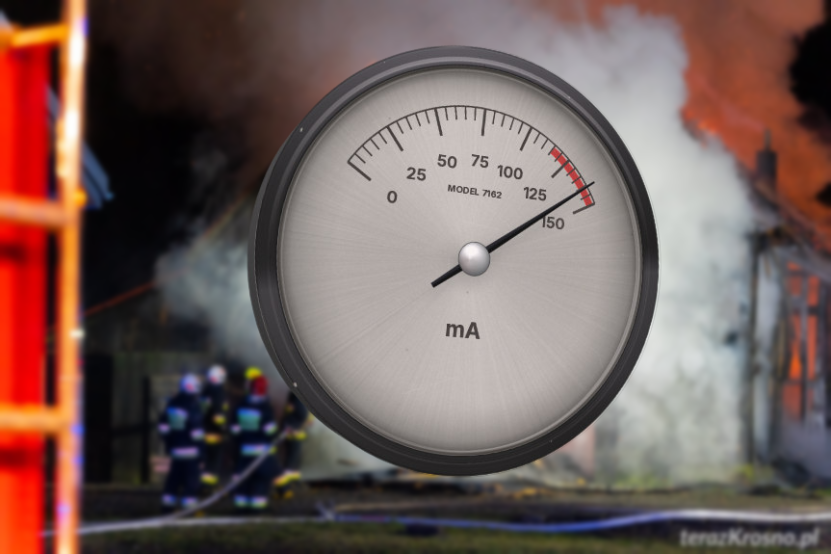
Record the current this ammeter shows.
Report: 140 mA
